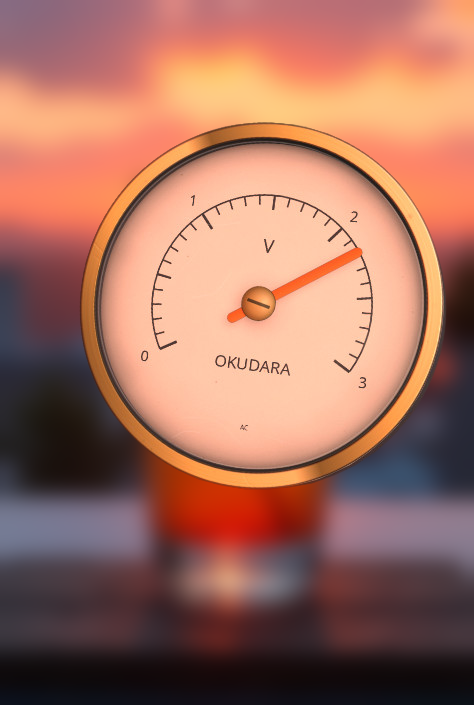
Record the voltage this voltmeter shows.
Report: 2.2 V
